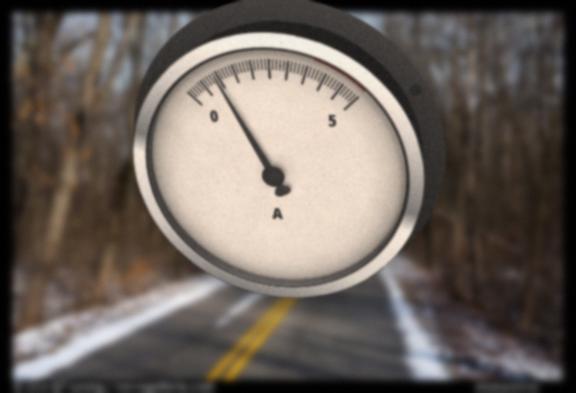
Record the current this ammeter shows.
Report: 1 A
